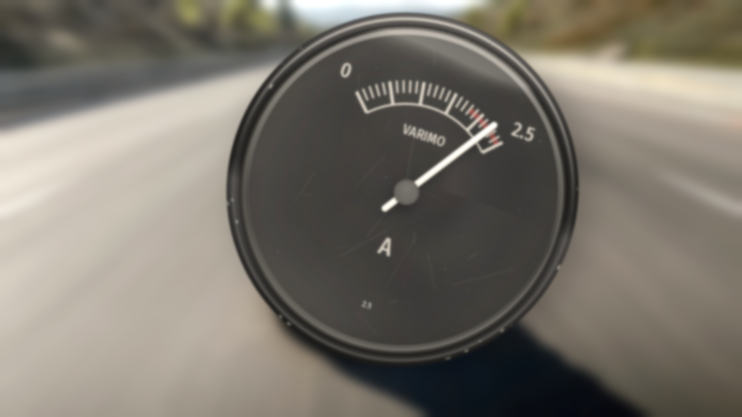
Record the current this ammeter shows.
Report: 2.2 A
